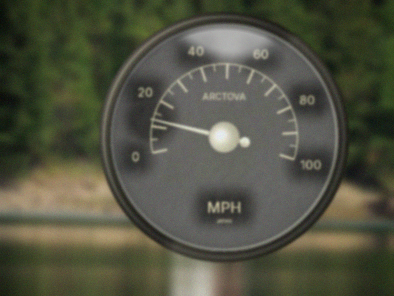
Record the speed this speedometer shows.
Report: 12.5 mph
